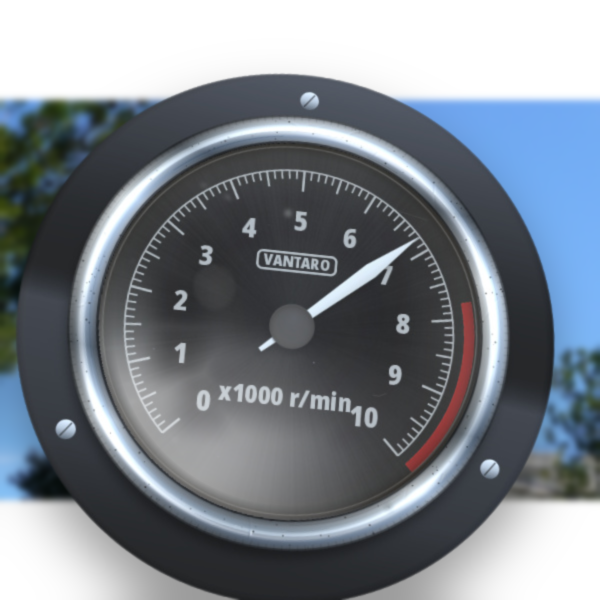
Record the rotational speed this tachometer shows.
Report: 6800 rpm
